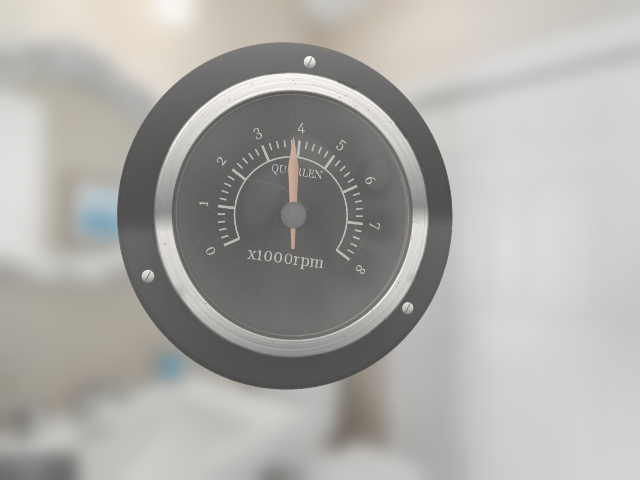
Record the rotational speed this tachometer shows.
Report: 3800 rpm
